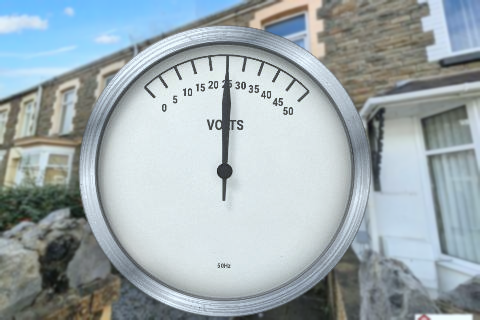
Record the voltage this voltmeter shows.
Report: 25 V
